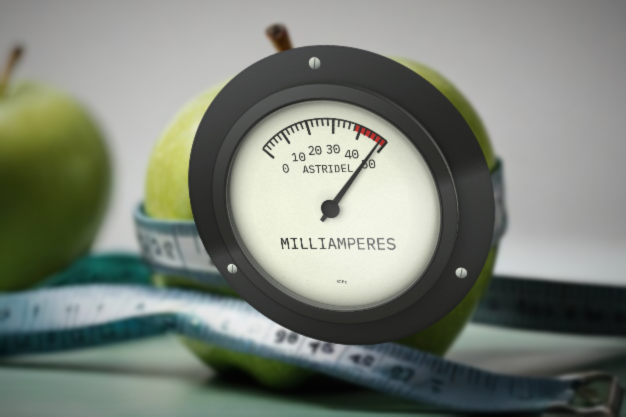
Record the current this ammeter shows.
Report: 48 mA
